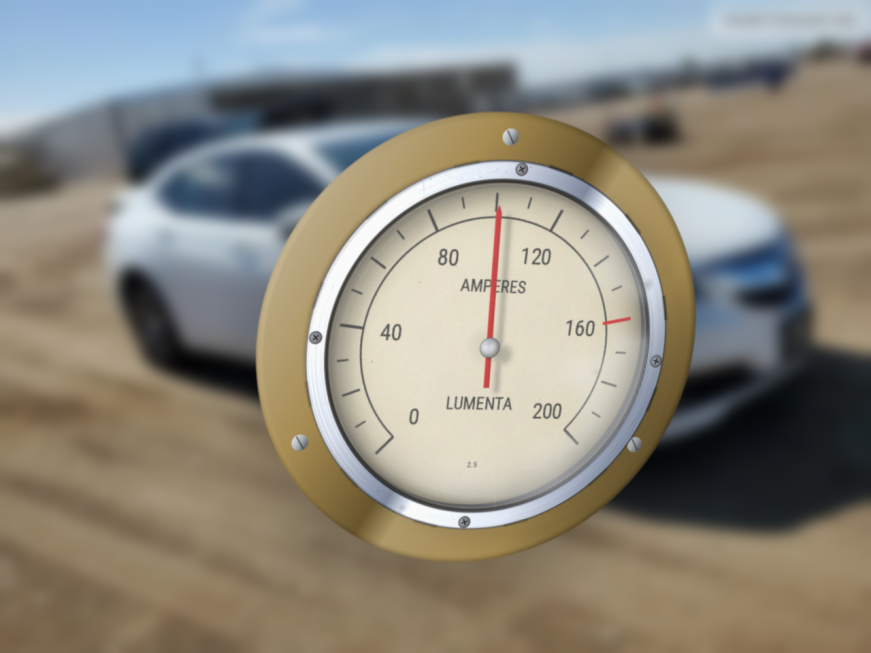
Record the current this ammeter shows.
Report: 100 A
